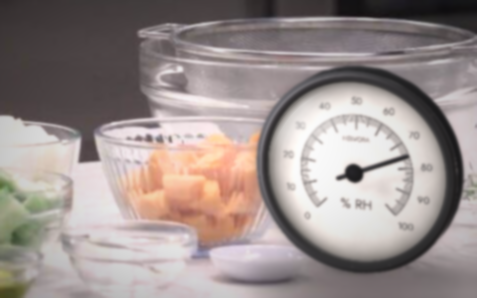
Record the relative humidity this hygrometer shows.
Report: 75 %
